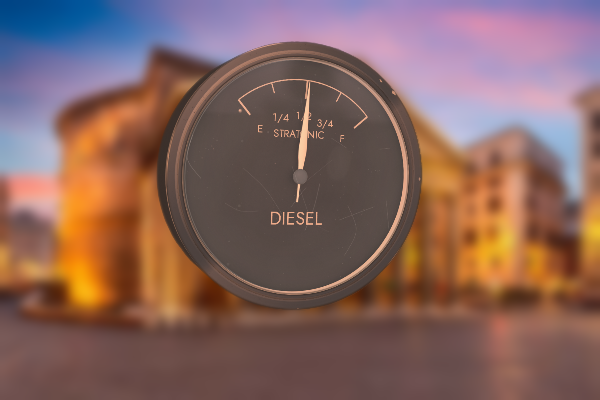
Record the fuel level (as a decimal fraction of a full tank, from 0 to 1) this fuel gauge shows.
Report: 0.5
